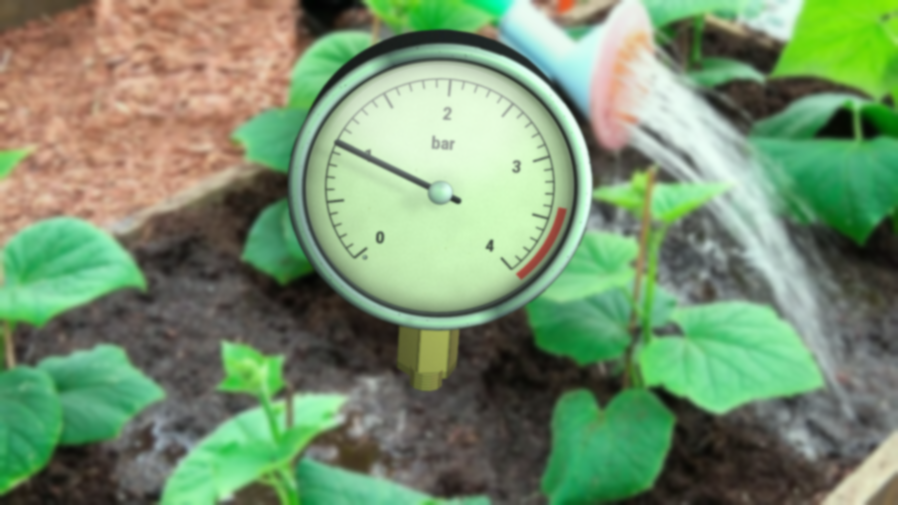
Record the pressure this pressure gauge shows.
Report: 1 bar
